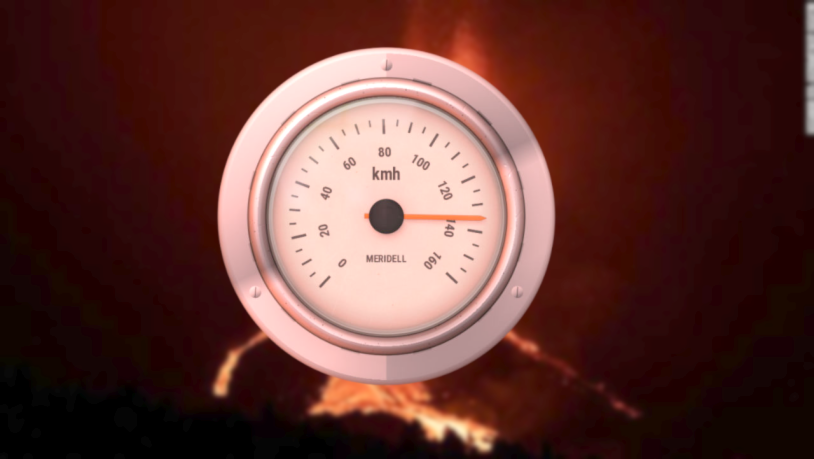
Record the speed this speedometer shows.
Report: 135 km/h
